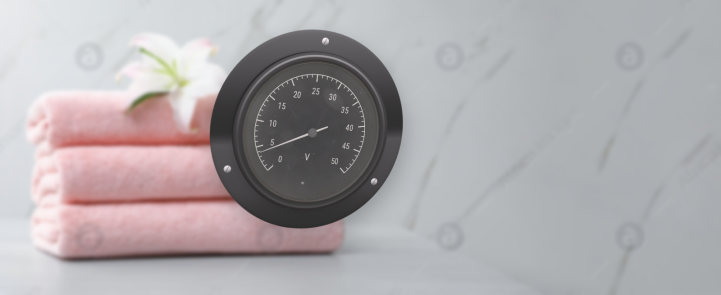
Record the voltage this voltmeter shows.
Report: 4 V
